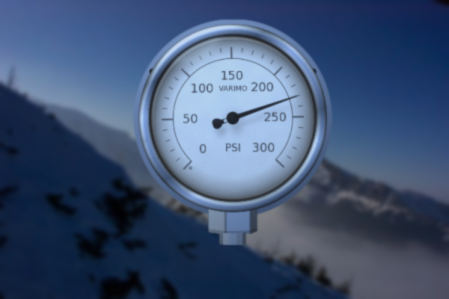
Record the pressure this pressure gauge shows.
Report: 230 psi
